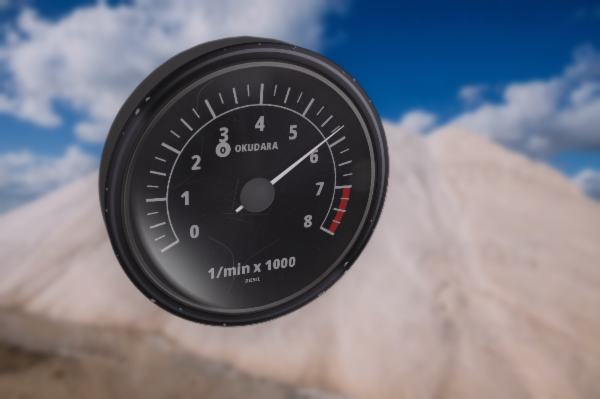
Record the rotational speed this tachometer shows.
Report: 5750 rpm
